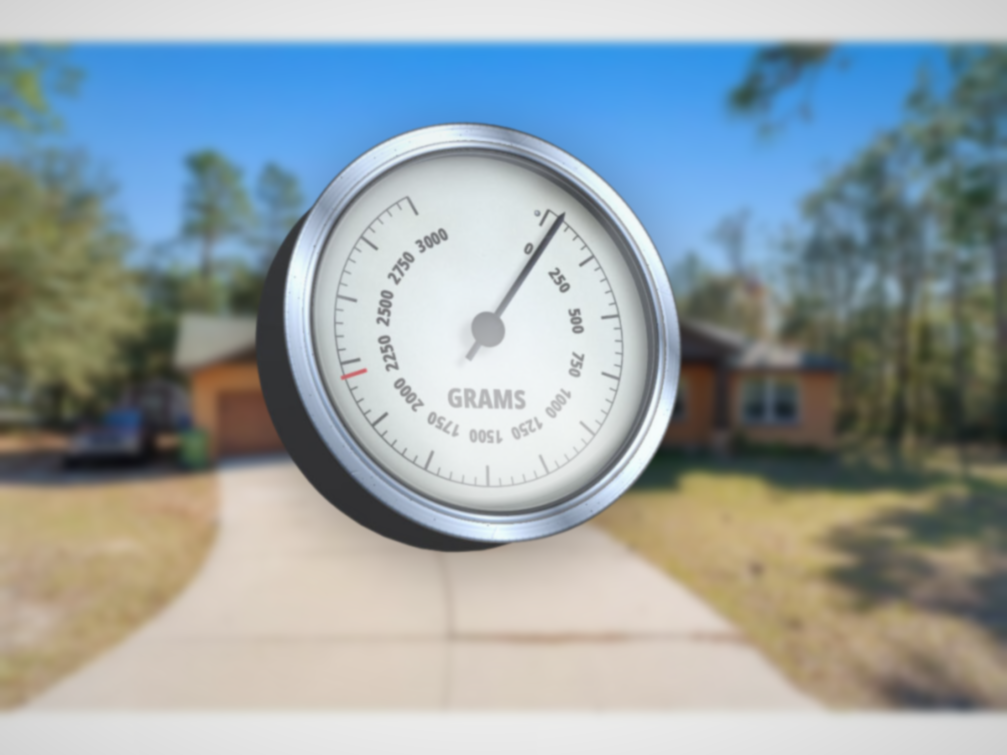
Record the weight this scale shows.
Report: 50 g
